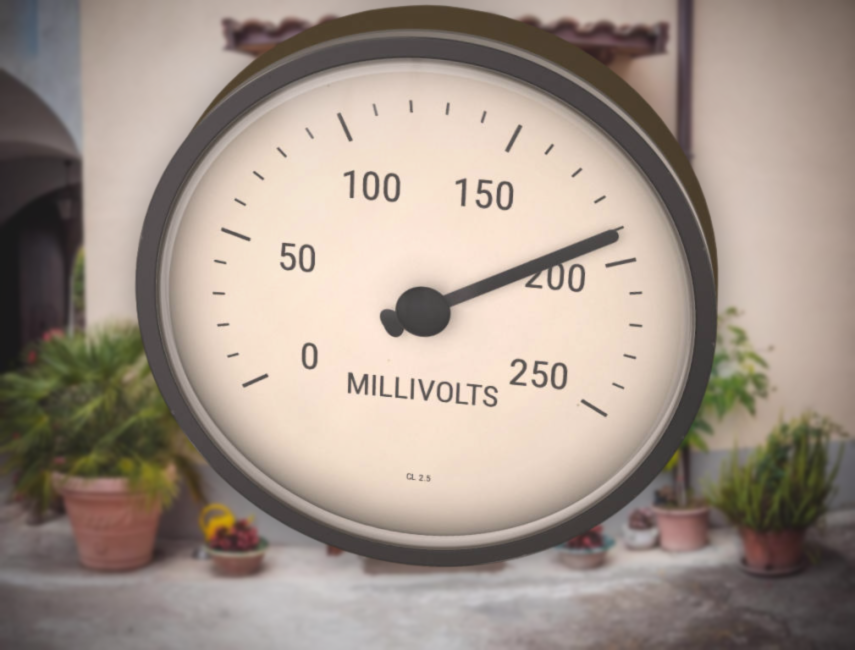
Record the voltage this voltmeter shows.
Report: 190 mV
